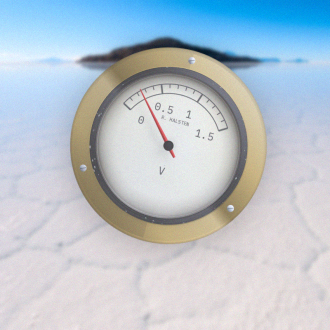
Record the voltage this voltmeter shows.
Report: 0.25 V
